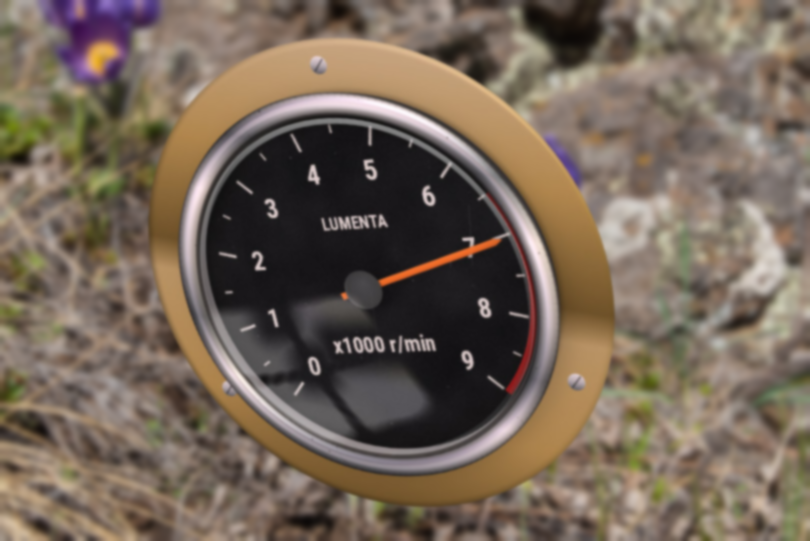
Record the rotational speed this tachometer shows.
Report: 7000 rpm
